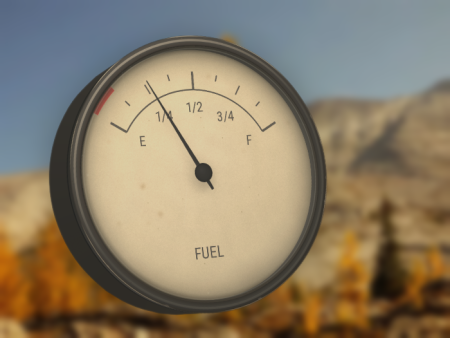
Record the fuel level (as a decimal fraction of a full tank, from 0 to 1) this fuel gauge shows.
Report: 0.25
